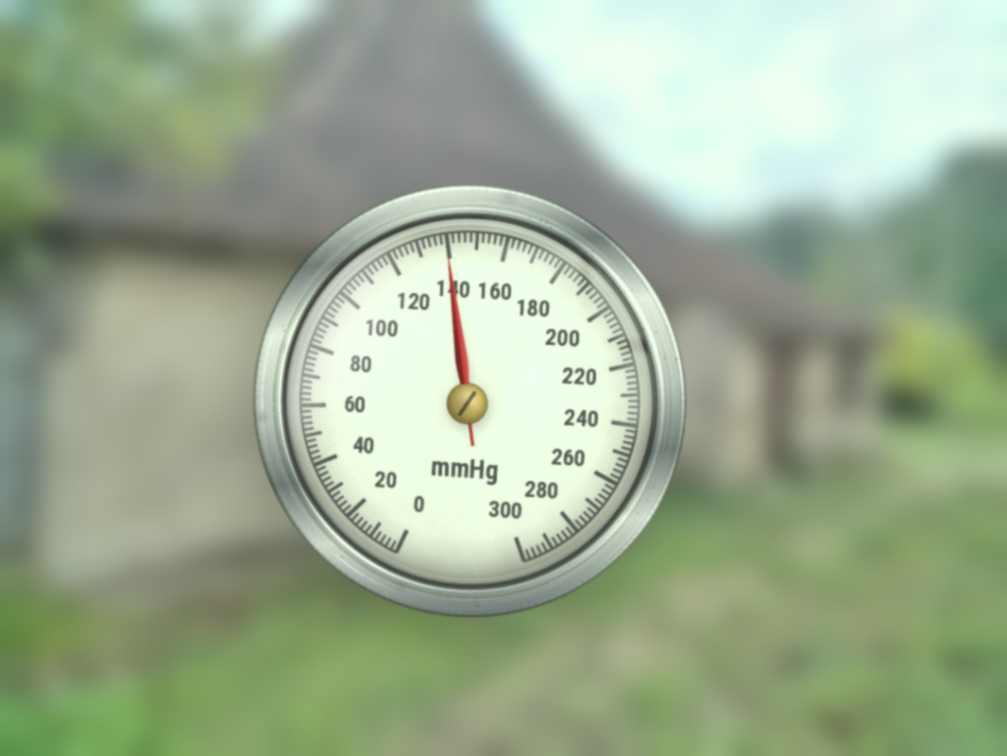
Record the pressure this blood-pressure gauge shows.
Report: 140 mmHg
